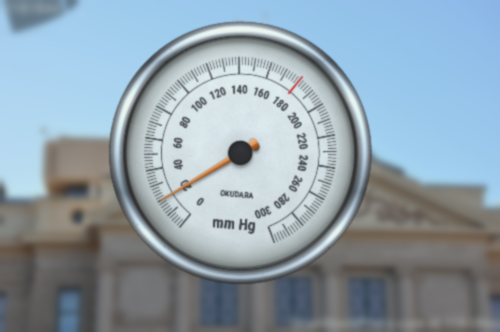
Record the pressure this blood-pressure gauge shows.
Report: 20 mmHg
